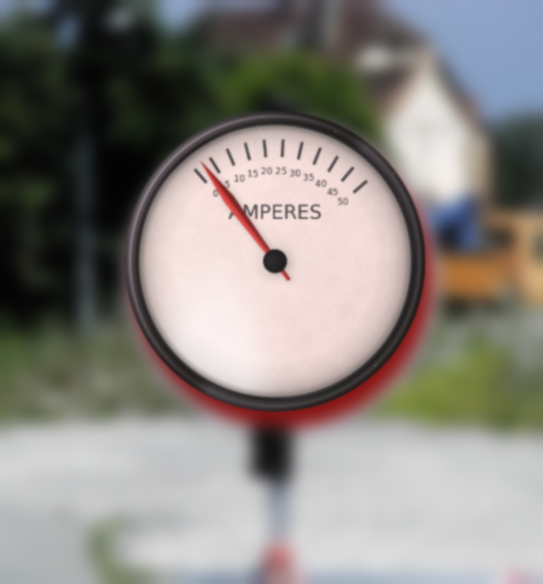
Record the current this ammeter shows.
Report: 2.5 A
